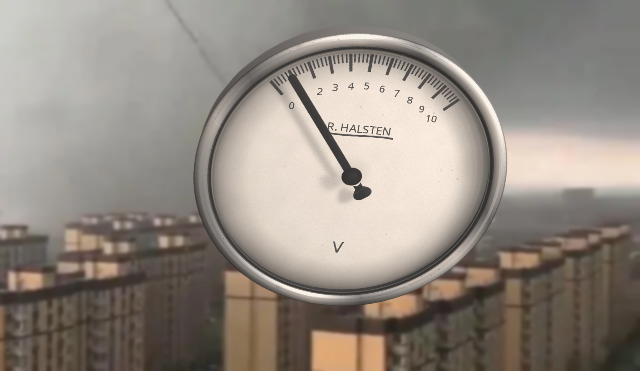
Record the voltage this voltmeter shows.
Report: 1 V
